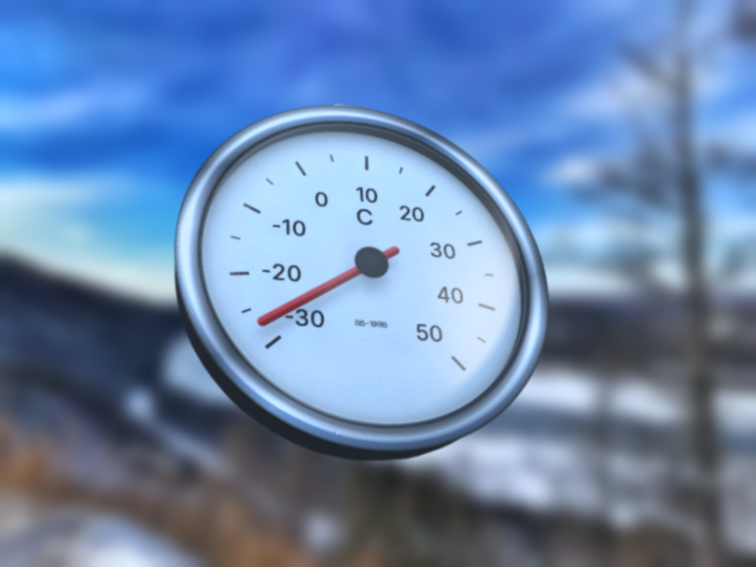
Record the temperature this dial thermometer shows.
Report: -27.5 °C
